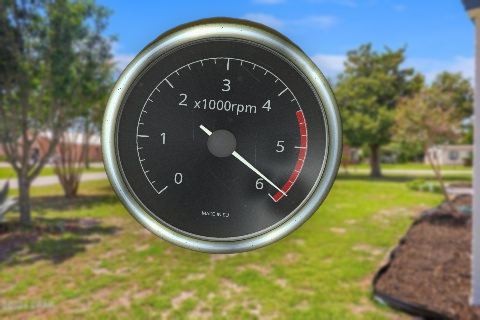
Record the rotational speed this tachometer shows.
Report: 5800 rpm
